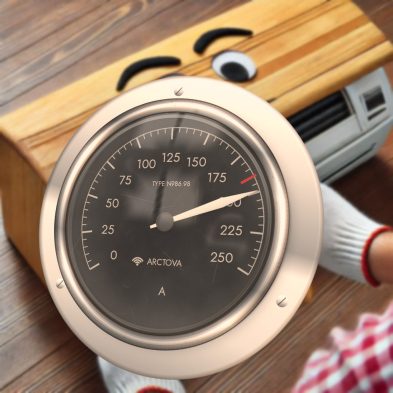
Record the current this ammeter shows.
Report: 200 A
